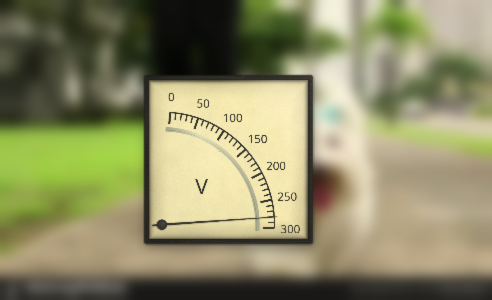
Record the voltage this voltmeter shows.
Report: 280 V
